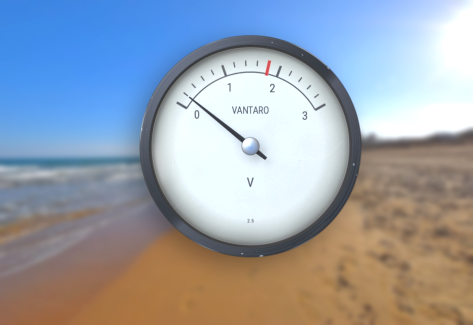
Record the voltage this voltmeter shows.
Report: 0.2 V
